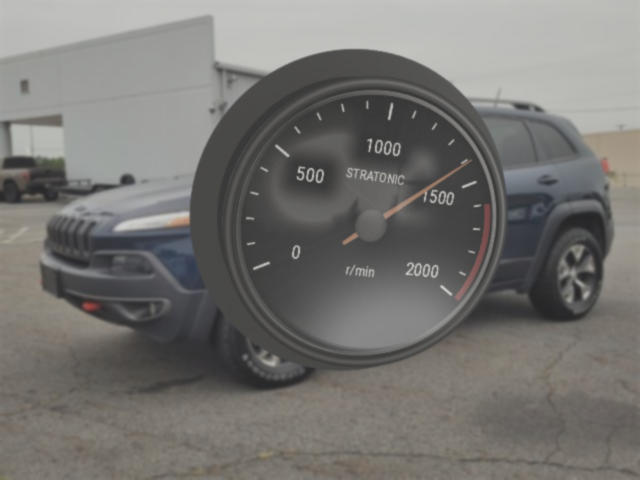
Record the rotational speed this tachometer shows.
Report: 1400 rpm
